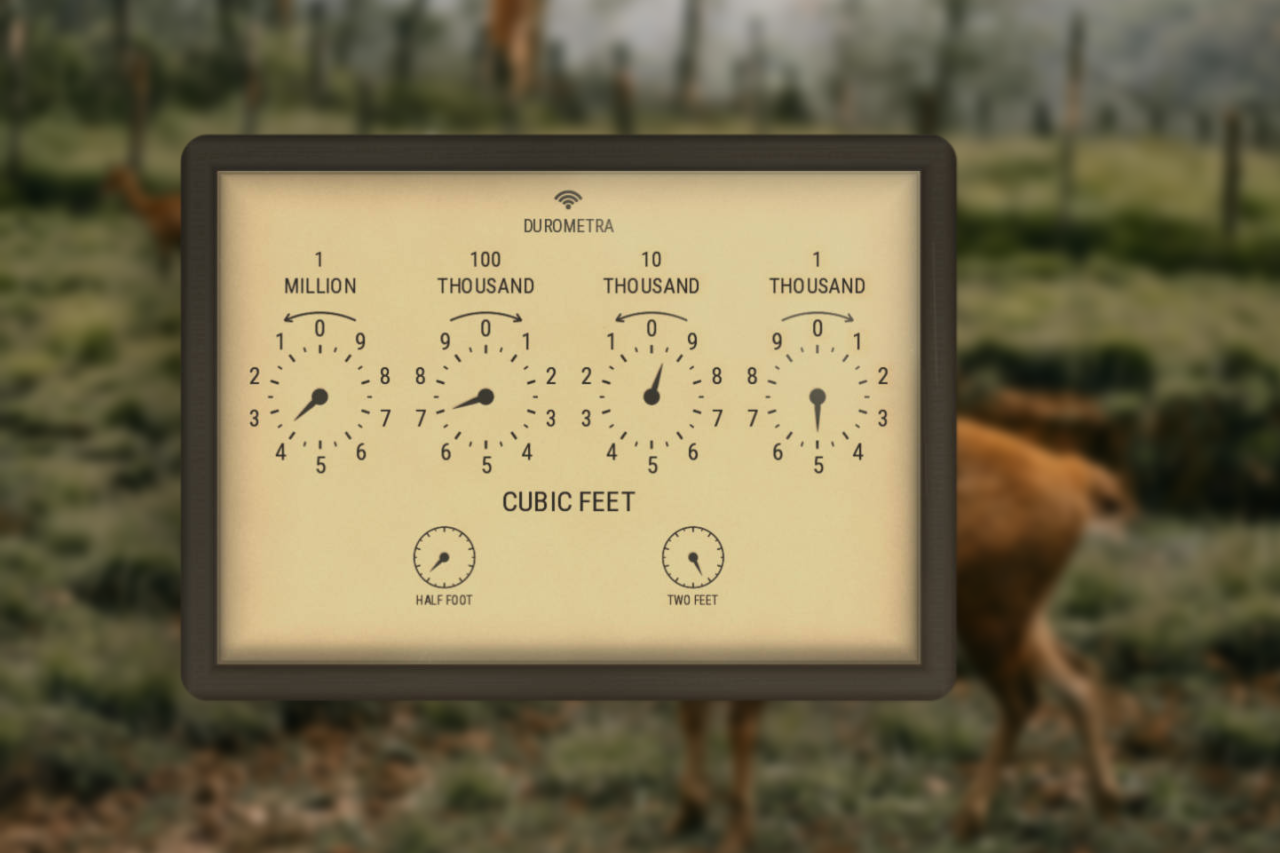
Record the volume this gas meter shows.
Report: 369500 ft³
